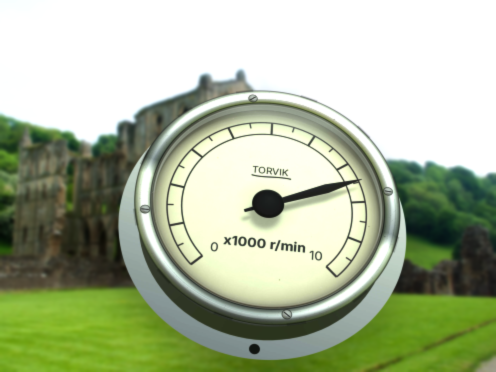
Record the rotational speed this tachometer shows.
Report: 7500 rpm
